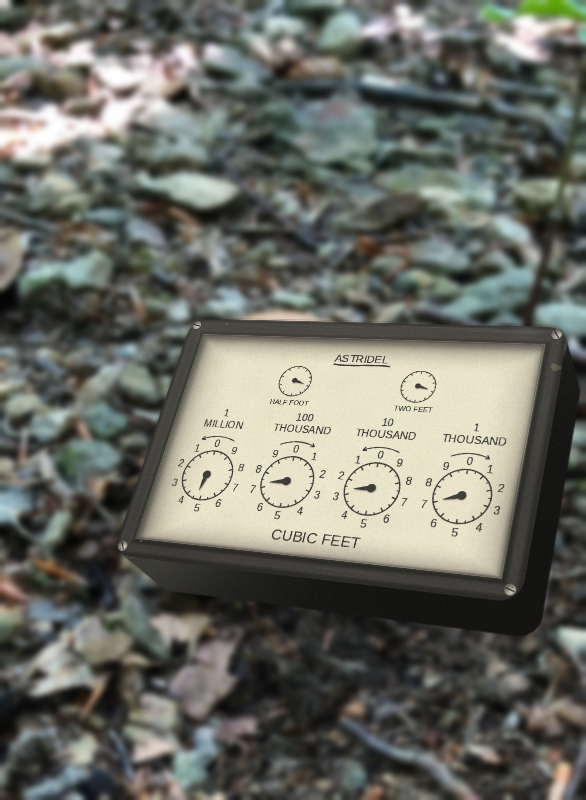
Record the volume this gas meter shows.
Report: 472700 ft³
